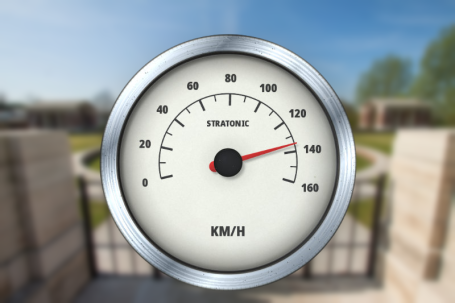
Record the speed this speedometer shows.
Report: 135 km/h
